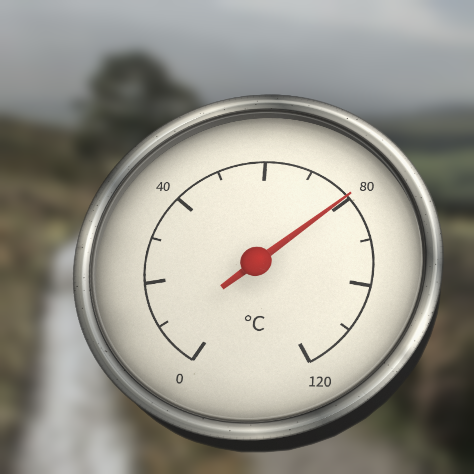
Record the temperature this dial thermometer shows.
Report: 80 °C
